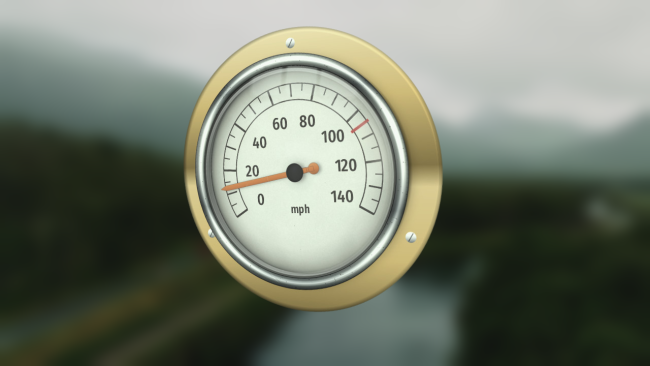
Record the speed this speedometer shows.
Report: 12.5 mph
